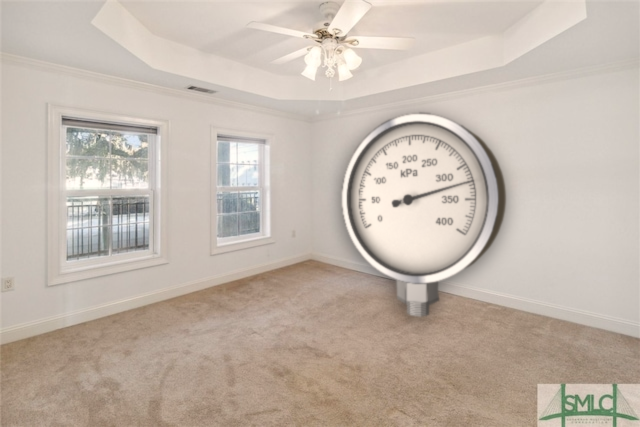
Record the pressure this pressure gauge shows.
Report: 325 kPa
